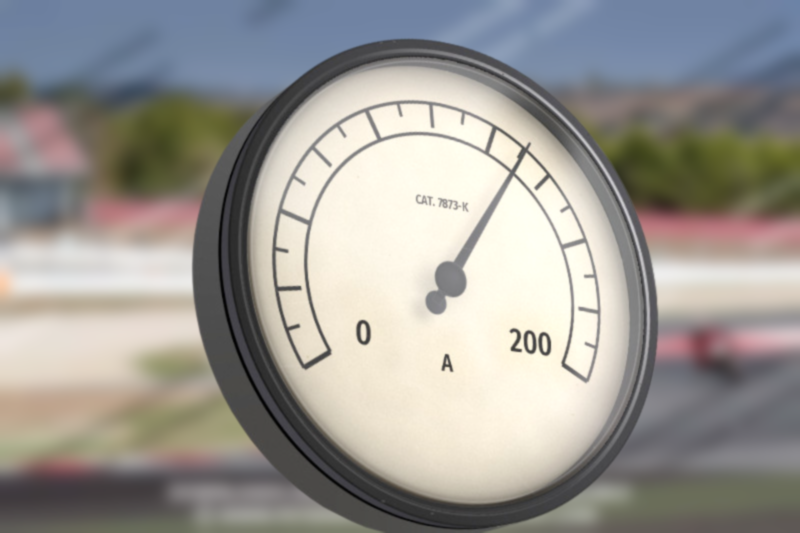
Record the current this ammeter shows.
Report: 130 A
